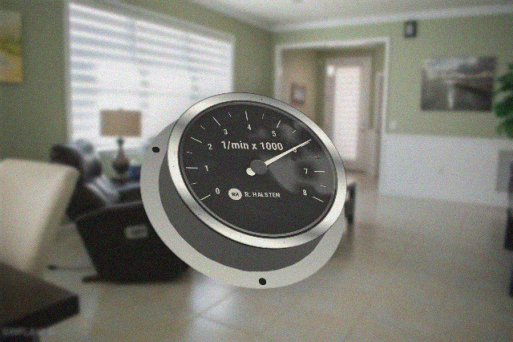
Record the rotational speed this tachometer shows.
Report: 6000 rpm
